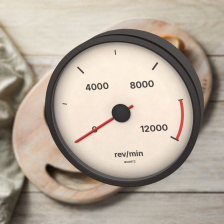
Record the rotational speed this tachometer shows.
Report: 0 rpm
